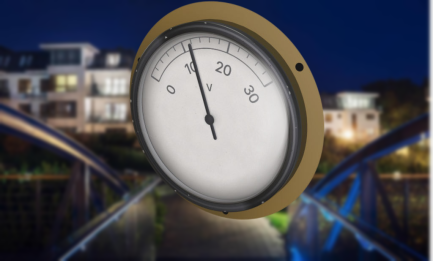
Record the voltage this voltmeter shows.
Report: 12 V
